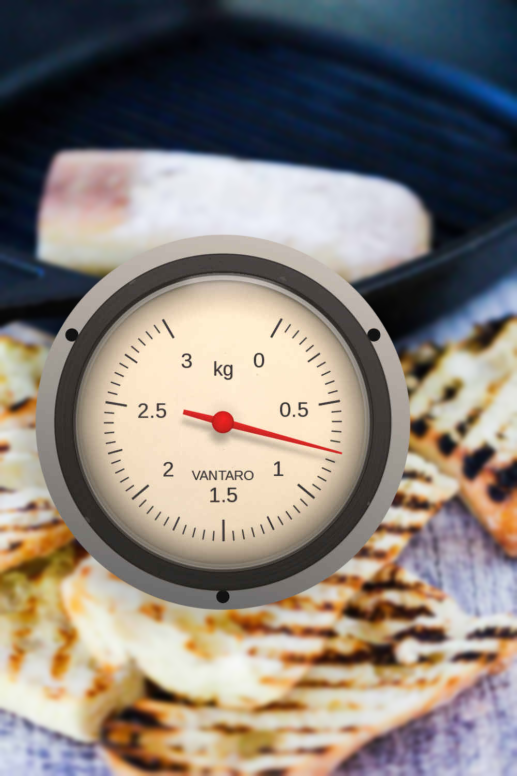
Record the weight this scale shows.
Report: 0.75 kg
